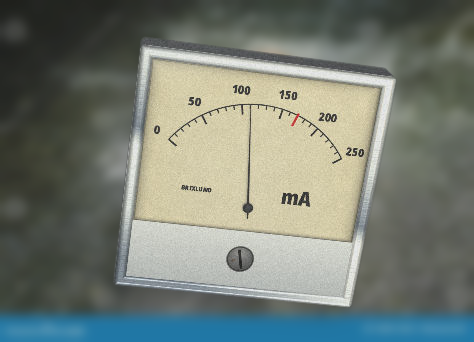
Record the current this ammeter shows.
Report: 110 mA
